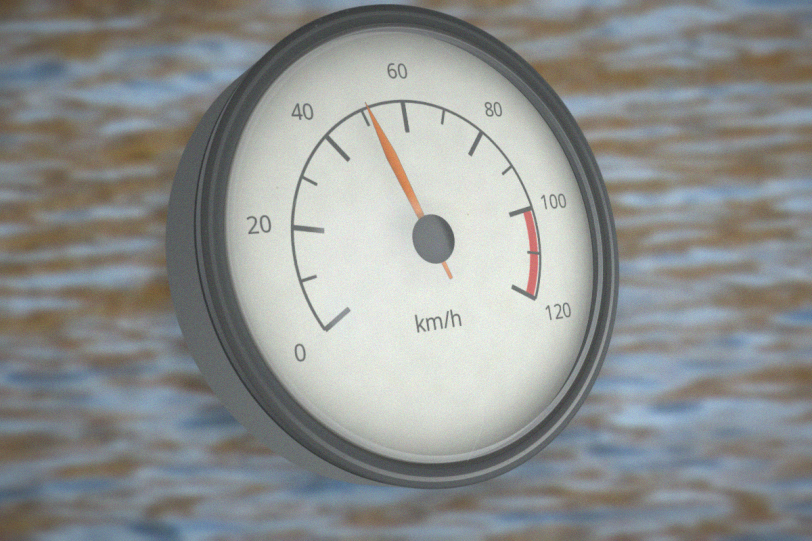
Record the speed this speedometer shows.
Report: 50 km/h
